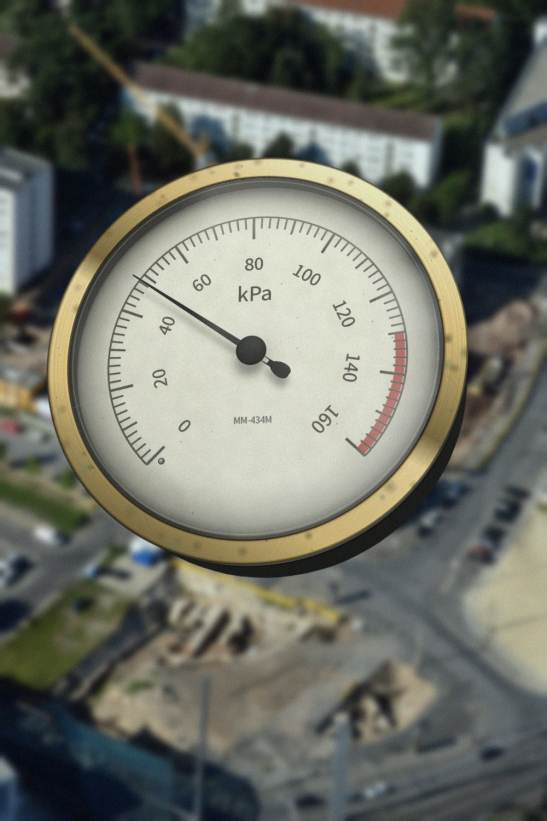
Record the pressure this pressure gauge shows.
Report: 48 kPa
